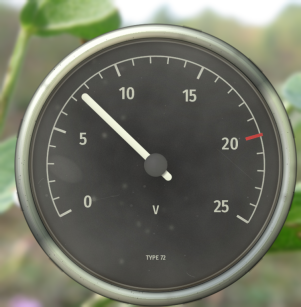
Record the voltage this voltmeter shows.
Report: 7.5 V
